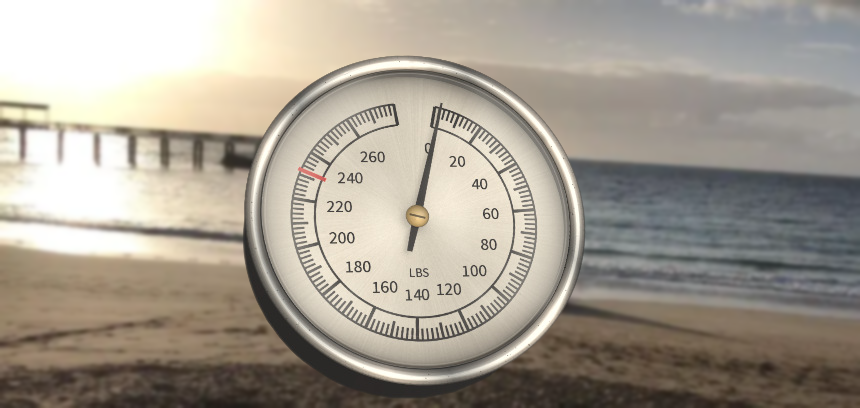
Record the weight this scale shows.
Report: 2 lb
